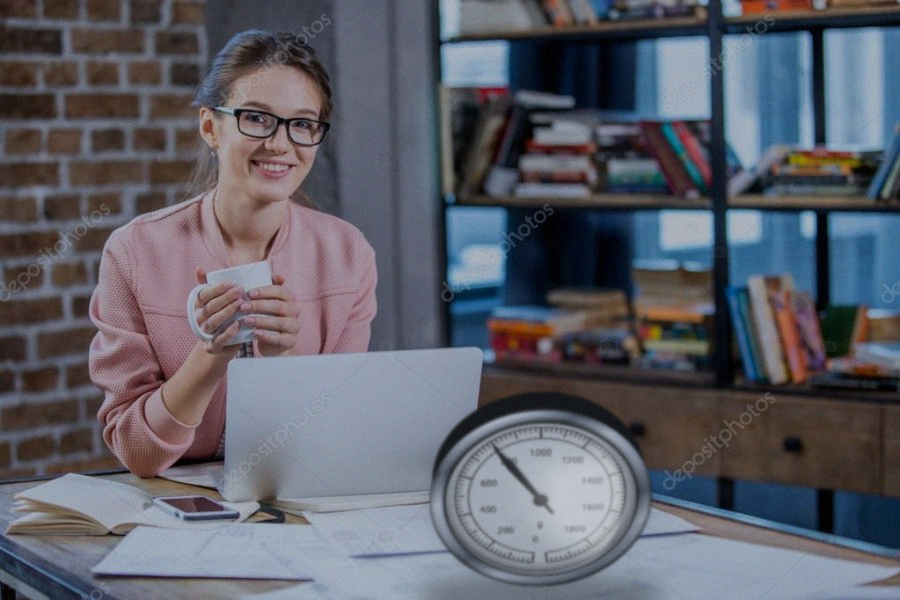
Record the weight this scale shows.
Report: 800 g
